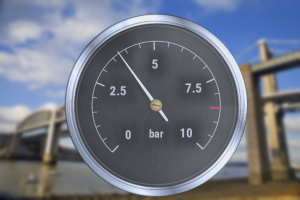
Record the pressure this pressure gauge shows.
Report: 3.75 bar
